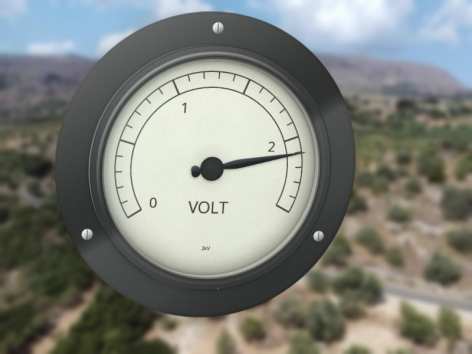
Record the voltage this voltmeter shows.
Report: 2.1 V
